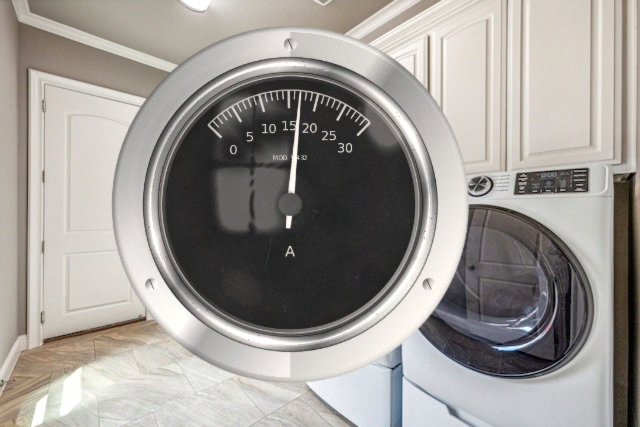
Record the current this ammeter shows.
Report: 17 A
